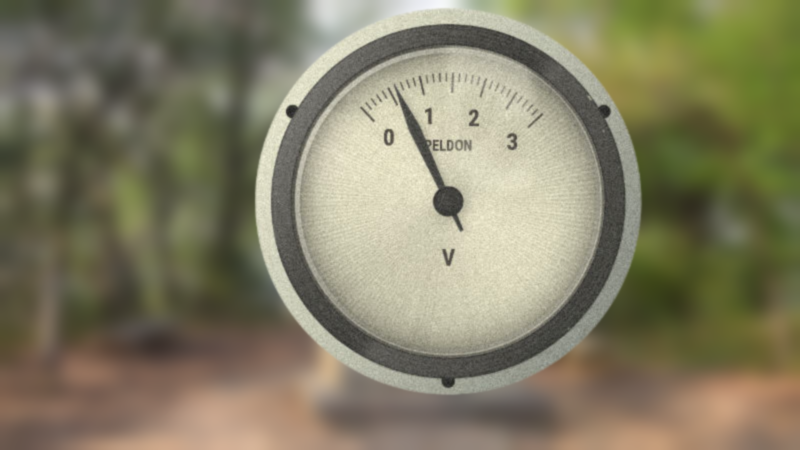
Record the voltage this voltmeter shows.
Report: 0.6 V
